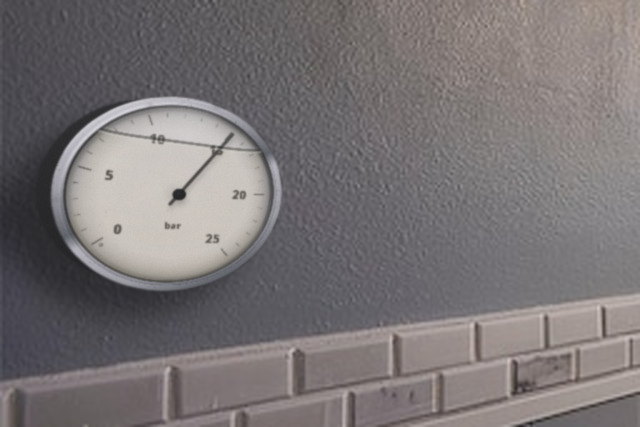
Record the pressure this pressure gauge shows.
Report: 15 bar
